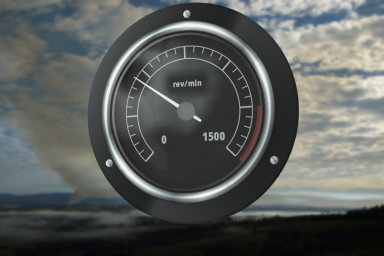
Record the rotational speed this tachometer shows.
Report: 450 rpm
